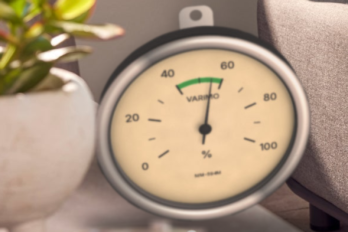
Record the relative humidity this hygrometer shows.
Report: 55 %
